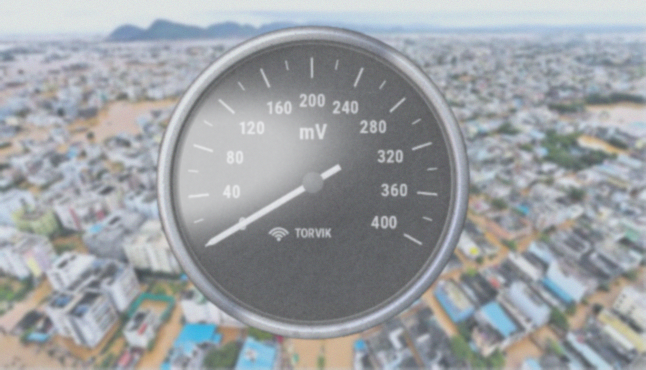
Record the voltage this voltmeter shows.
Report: 0 mV
